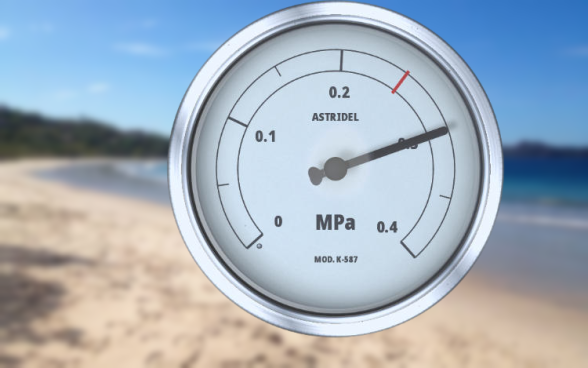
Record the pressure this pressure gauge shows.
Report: 0.3 MPa
